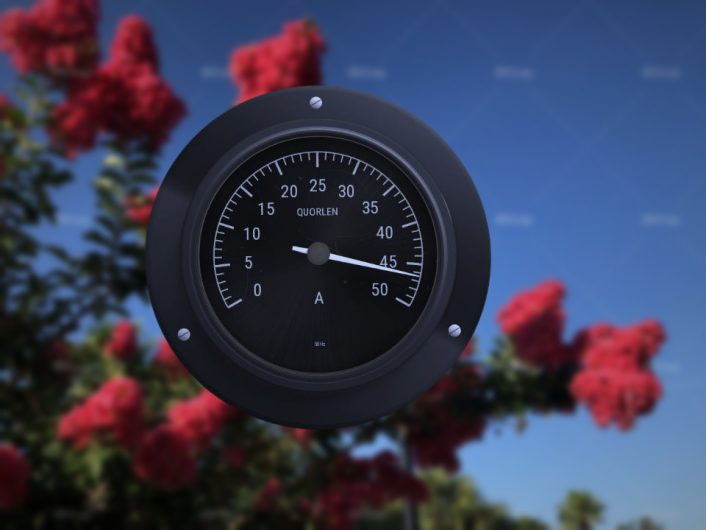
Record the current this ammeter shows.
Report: 46.5 A
